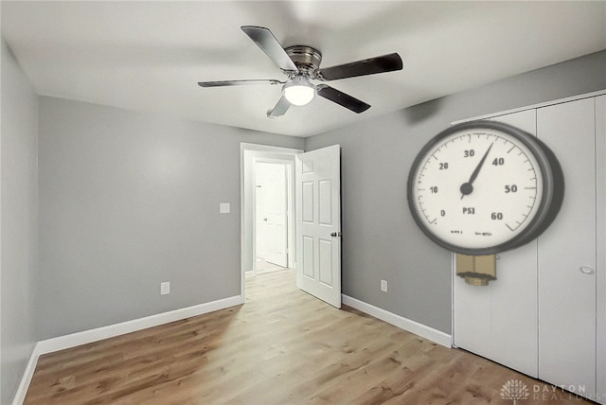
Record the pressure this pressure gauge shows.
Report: 36 psi
